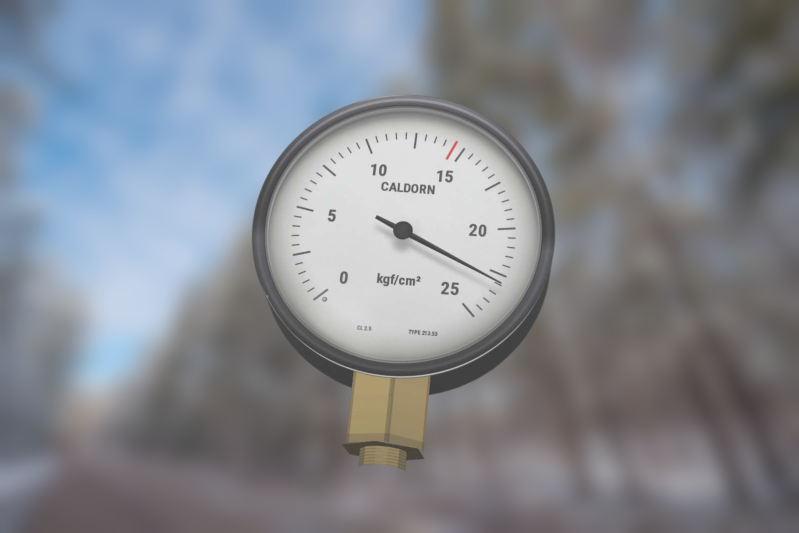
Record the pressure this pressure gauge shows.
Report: 23 kg/cm²
